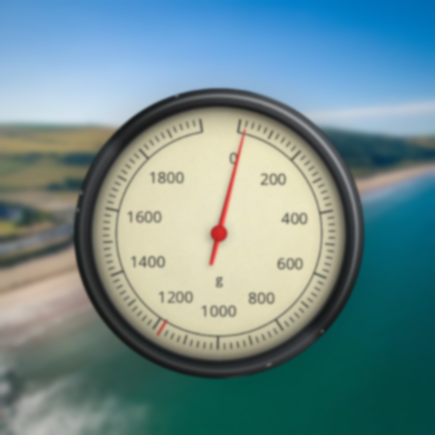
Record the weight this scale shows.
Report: 20 g
